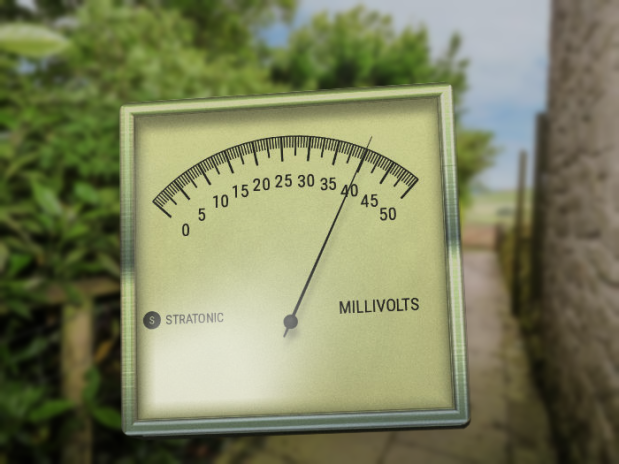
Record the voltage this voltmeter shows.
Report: 40 mV
